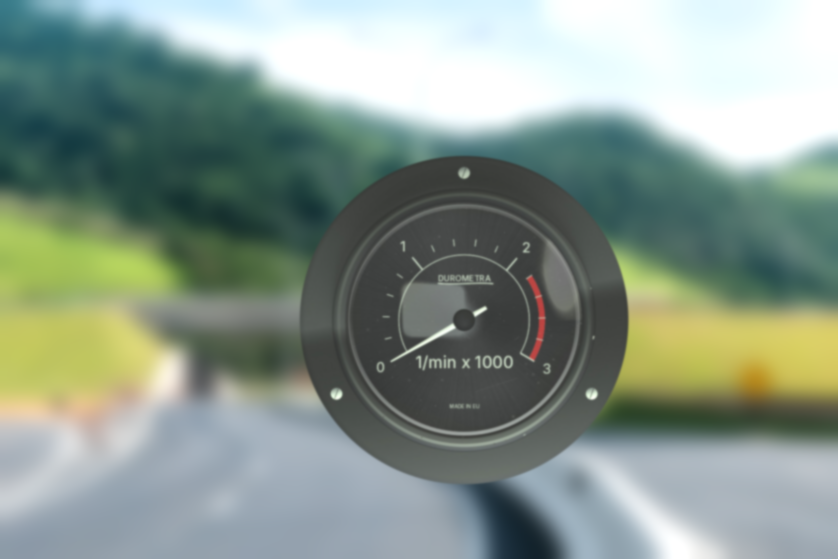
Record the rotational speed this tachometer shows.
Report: 0 rpm
